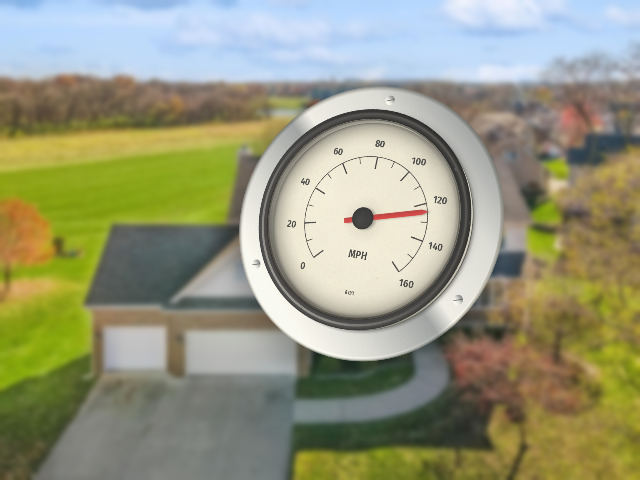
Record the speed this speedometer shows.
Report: 125 mph
